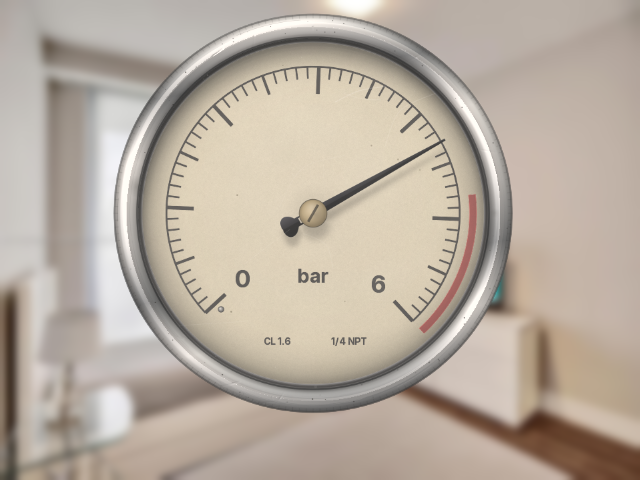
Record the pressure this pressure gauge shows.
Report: 4.3 bar
